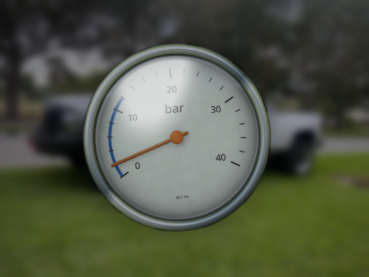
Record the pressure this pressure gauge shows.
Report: 2 bar
